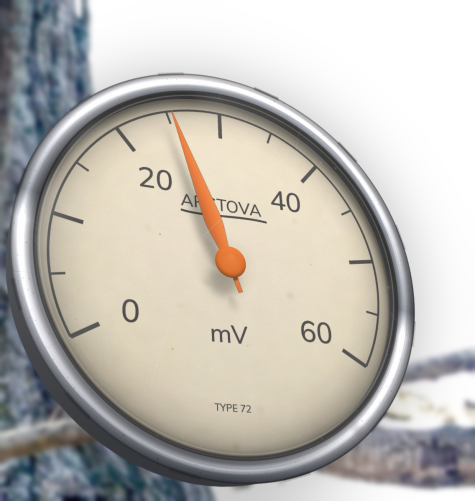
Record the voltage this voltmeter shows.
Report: 25 mV
